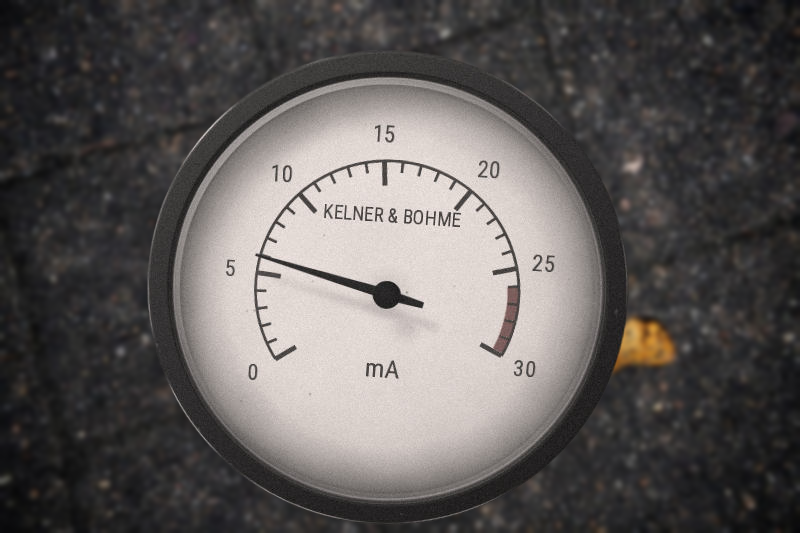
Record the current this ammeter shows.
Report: 6 mA
